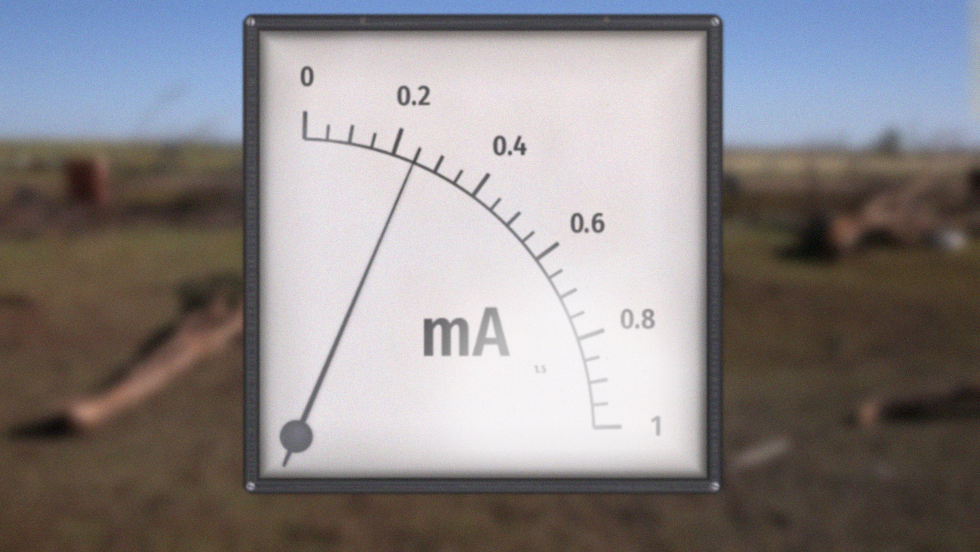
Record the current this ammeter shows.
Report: 0.25 mA
